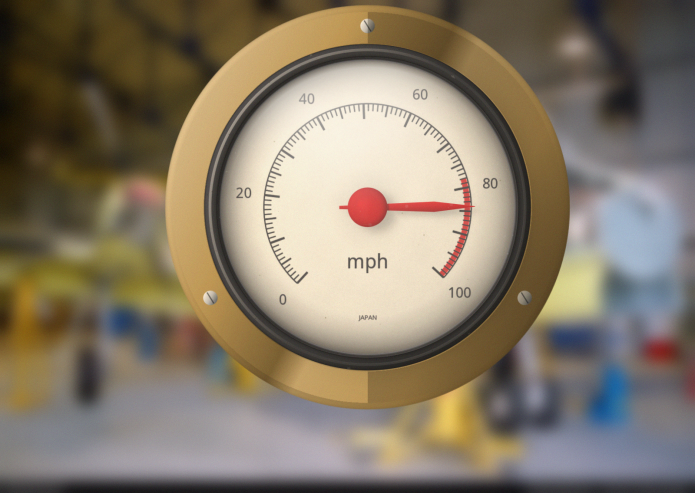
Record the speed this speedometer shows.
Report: 84 mph
